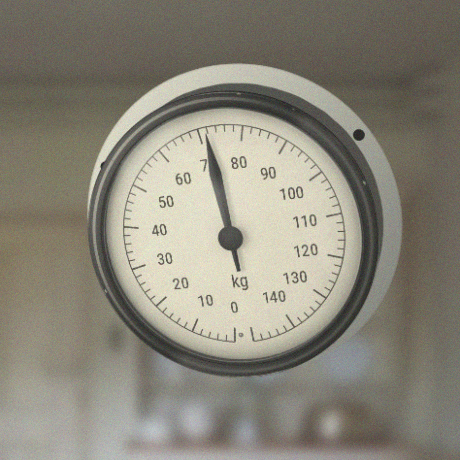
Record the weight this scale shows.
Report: 72 kg
